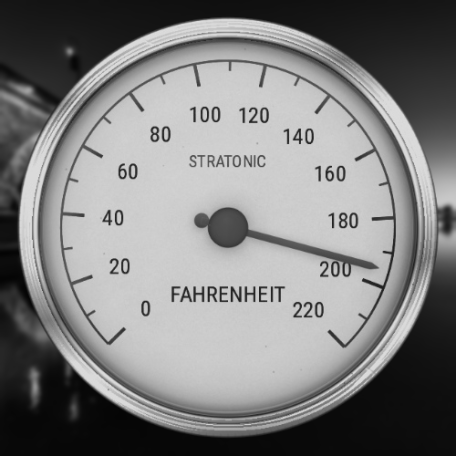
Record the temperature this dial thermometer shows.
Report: 195 °F
